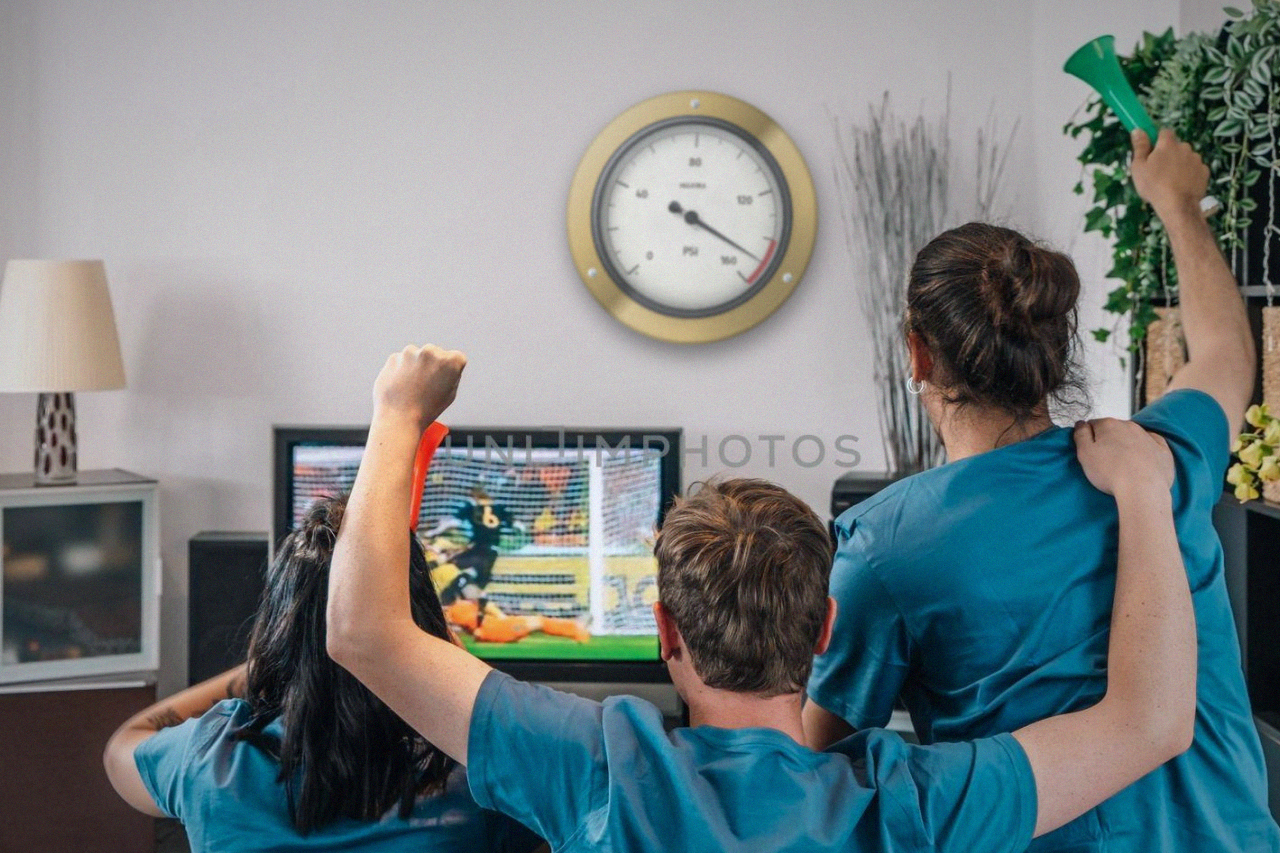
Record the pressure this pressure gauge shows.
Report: 150 psi
